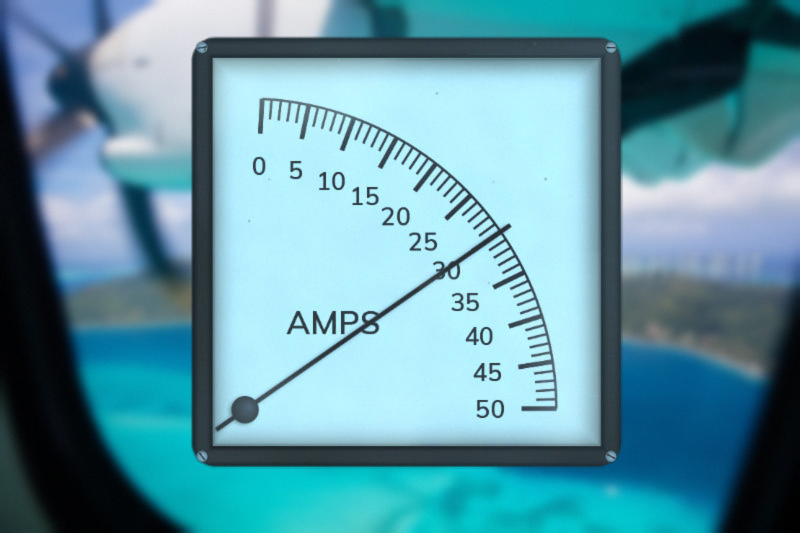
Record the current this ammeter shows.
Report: 30 A
